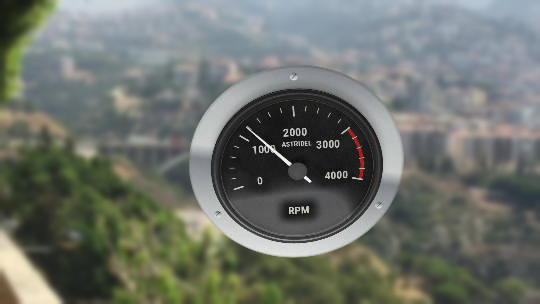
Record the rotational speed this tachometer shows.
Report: 1200 rpm
